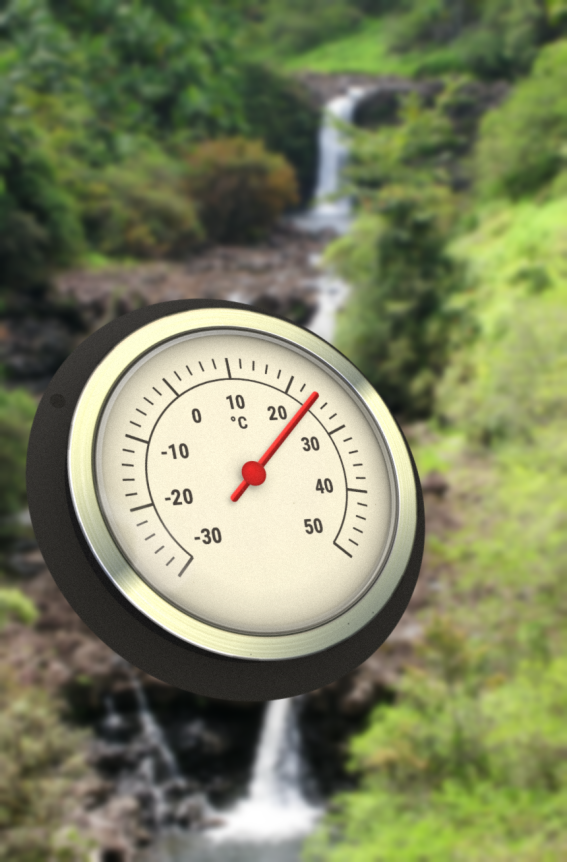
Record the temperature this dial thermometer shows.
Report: 24 °C
